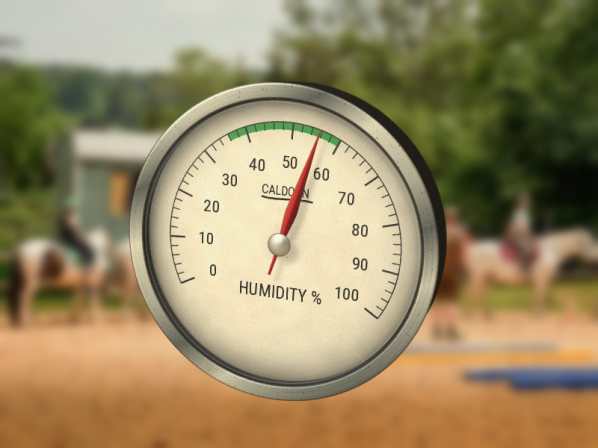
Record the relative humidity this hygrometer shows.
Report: 56 %
